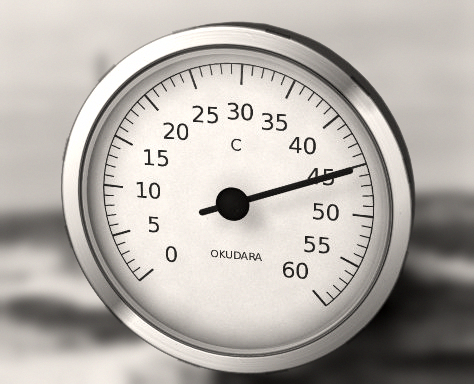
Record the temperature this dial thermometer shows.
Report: 45 °C
